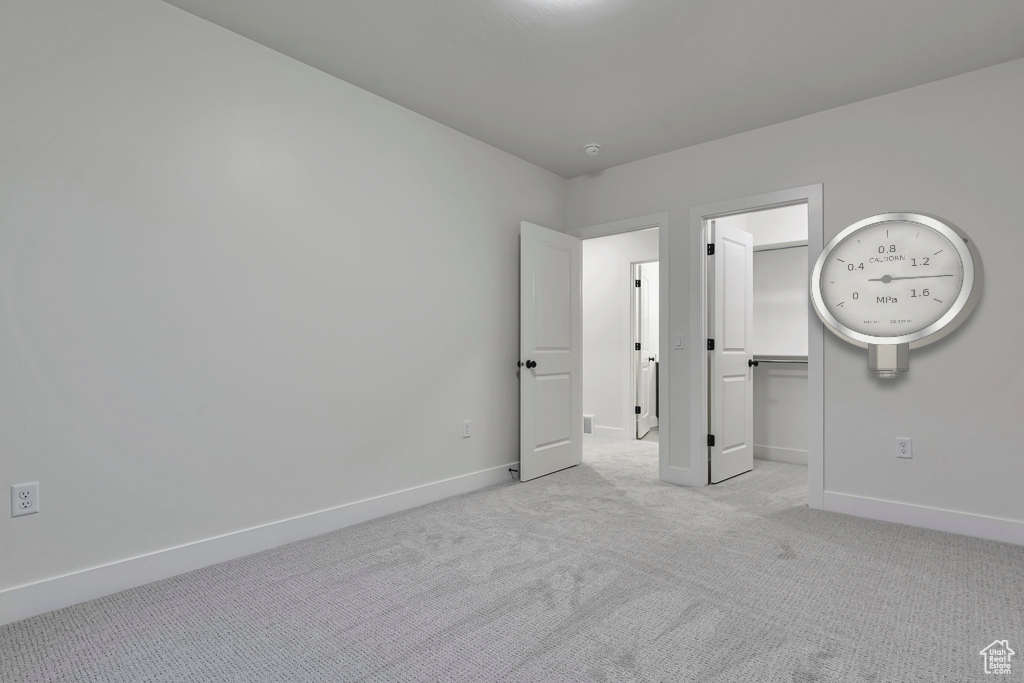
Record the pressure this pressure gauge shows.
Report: 1.4 MPa
